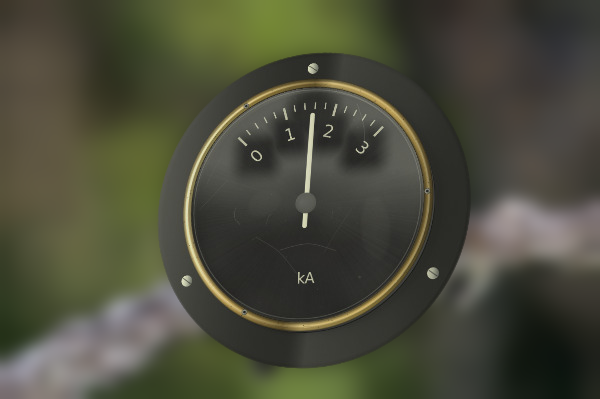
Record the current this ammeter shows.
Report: 1.6 kA
